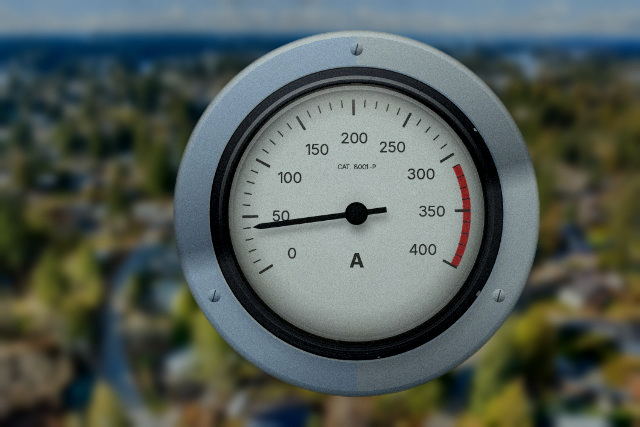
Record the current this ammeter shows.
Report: 40 A
